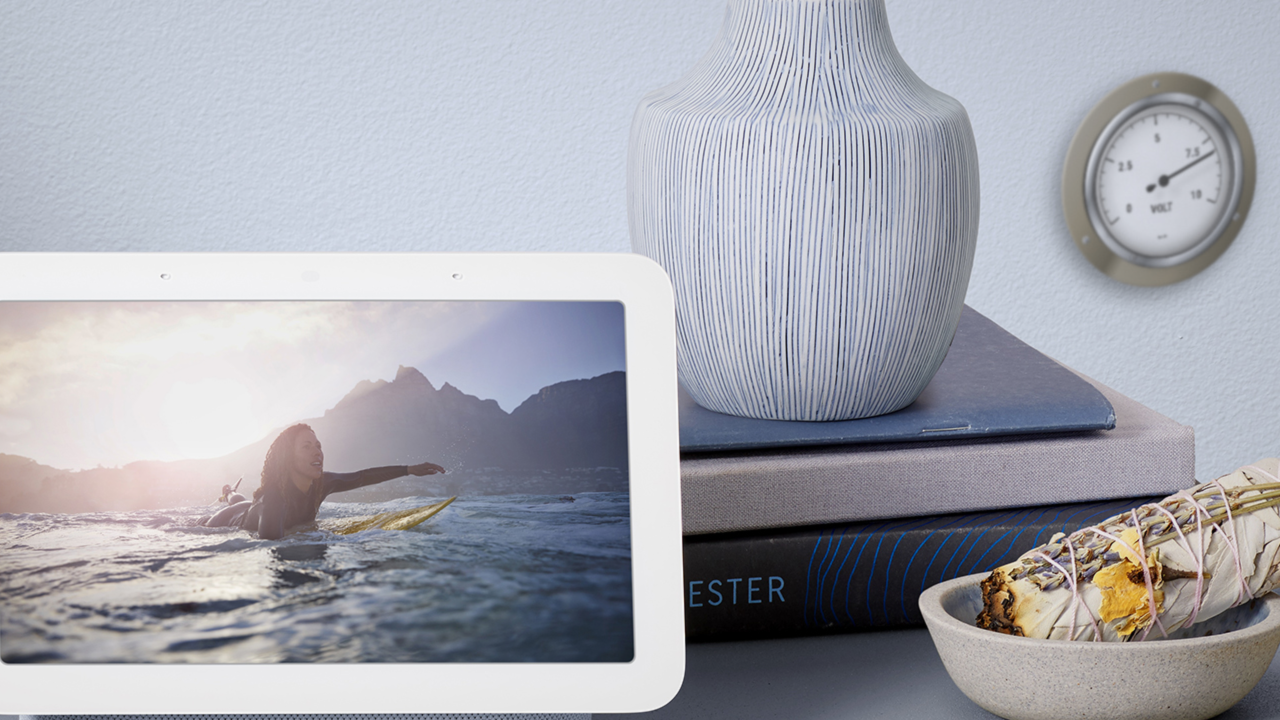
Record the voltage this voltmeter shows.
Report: 8 V
